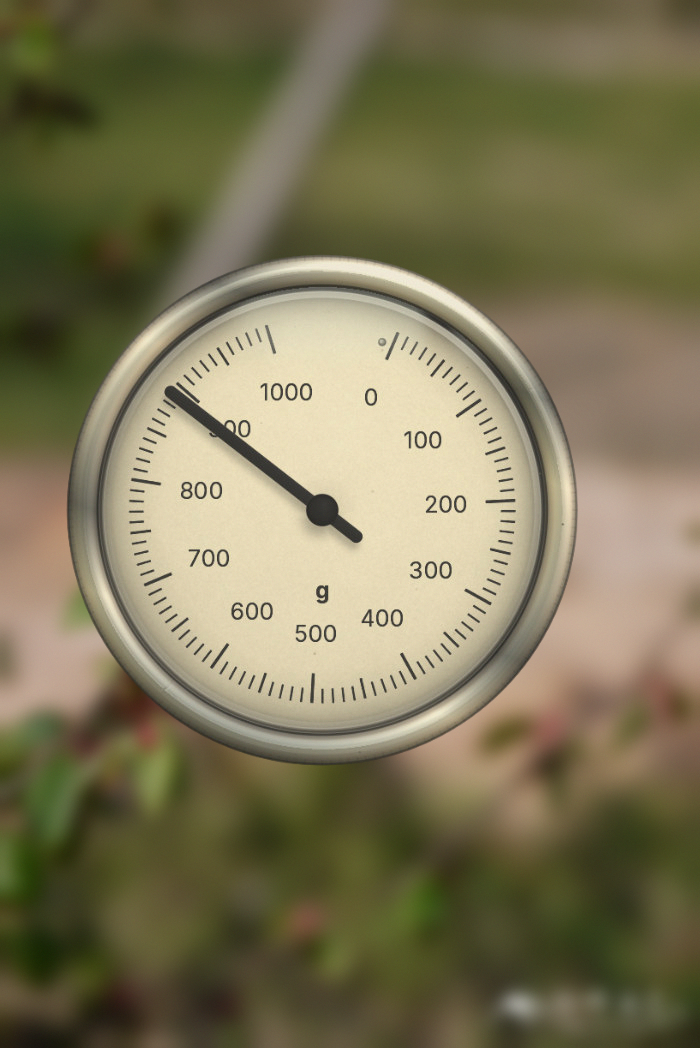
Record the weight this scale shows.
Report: 890 g
